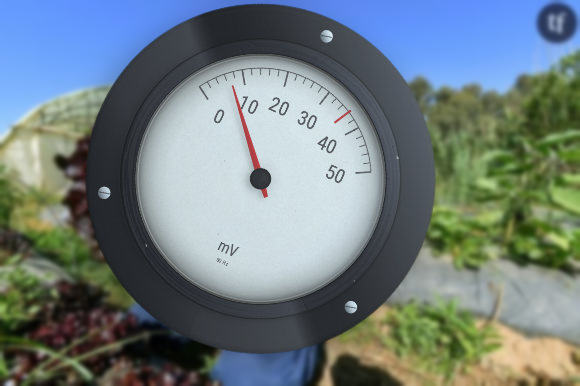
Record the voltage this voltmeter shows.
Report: 7 mV
